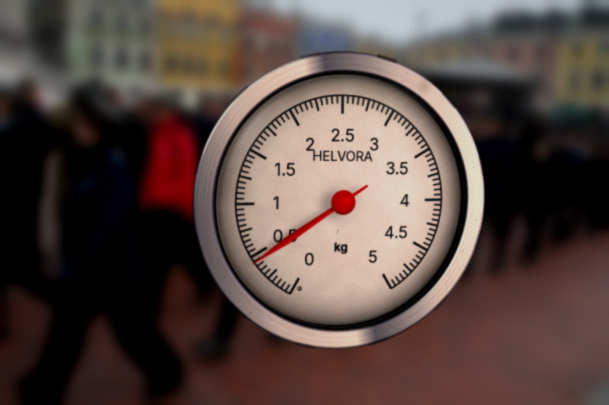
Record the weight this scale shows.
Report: 0.45 kg
